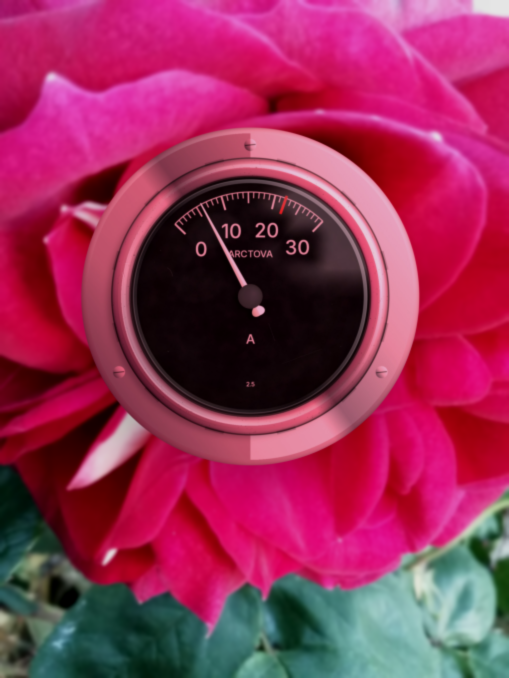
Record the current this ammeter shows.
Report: 6 A
